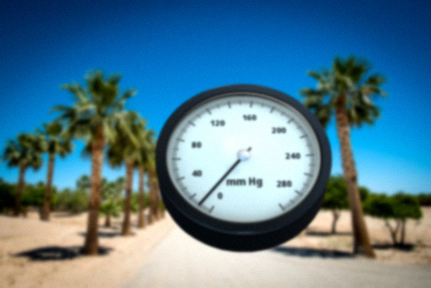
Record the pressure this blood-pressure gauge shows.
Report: 10 mmHg
